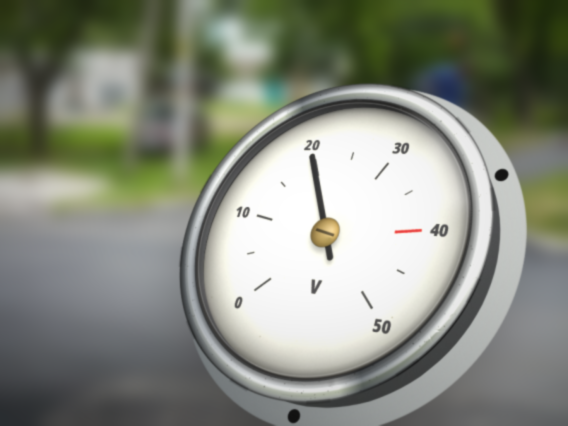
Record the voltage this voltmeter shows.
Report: 20 V
